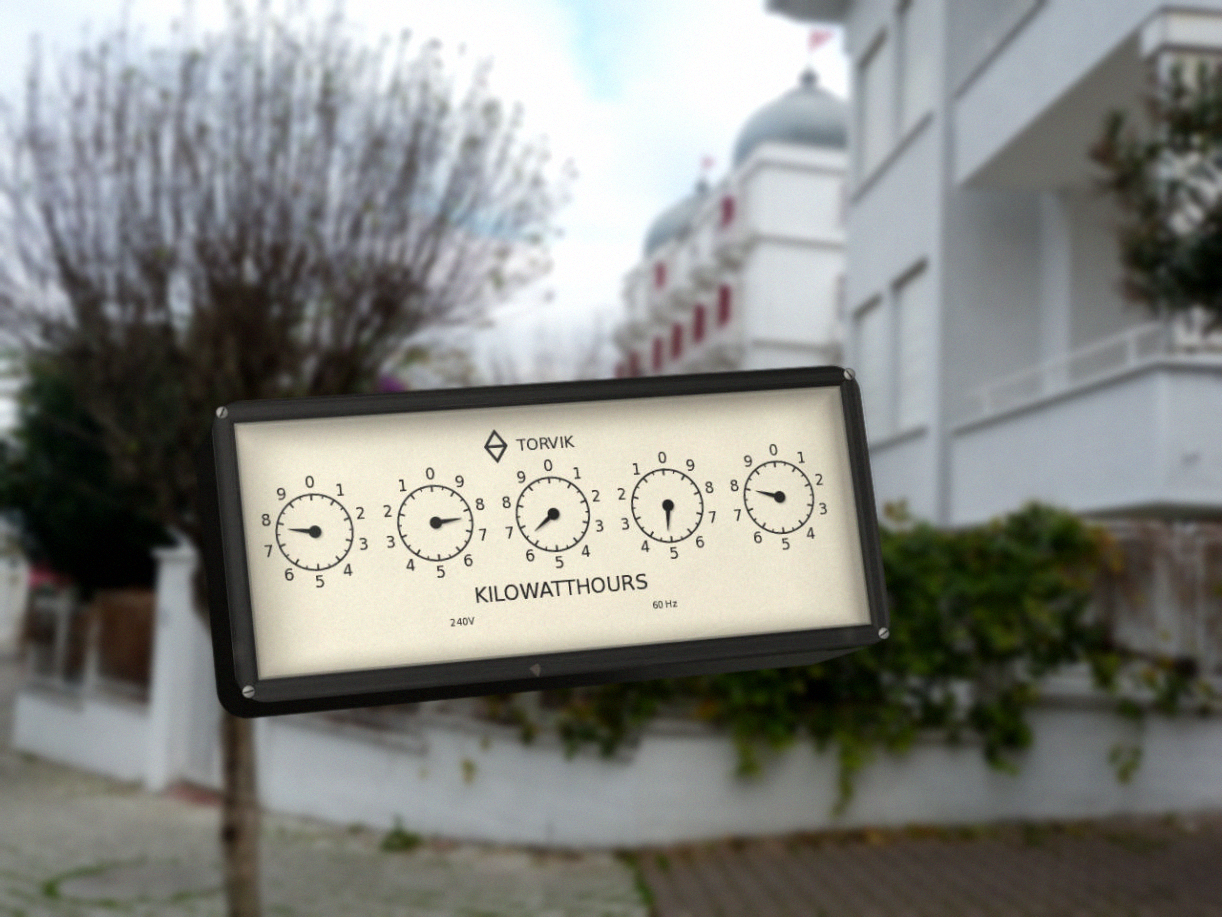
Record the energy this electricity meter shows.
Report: 77648 kWh
